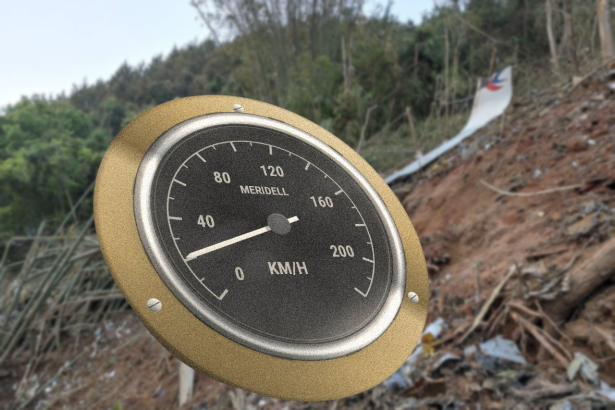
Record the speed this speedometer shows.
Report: 20 km/h
